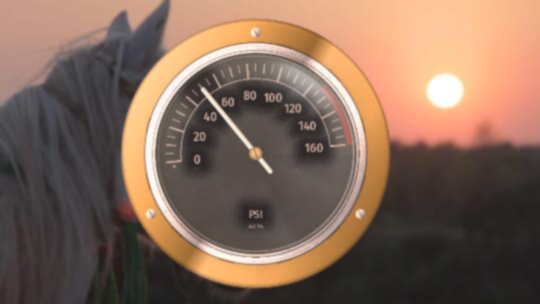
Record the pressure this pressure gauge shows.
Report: 50 psi
